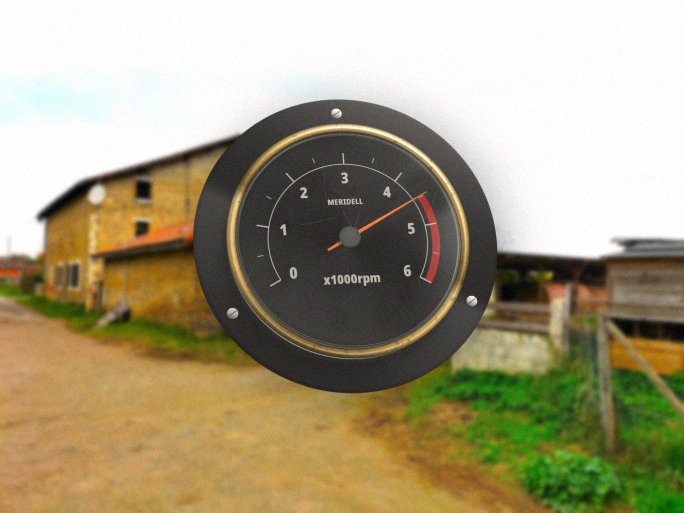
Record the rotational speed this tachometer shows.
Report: 4500 rpm
